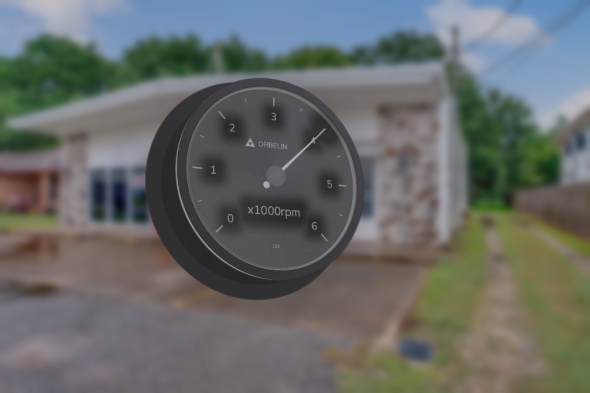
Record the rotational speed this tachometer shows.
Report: 4000 rpm
